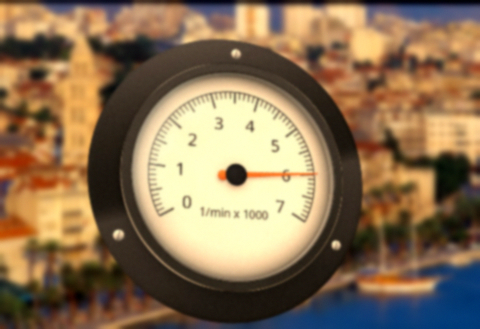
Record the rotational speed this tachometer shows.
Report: 6000 rpm
